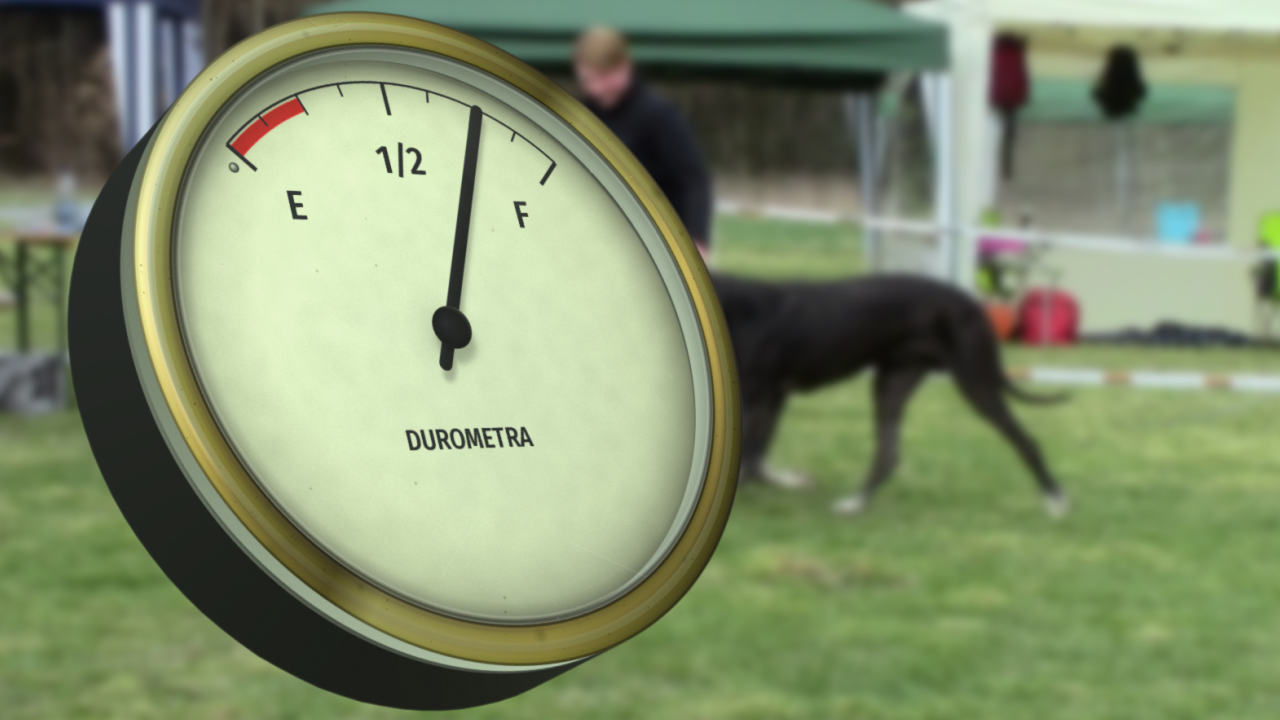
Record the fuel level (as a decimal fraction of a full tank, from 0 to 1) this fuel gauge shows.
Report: 0.75
